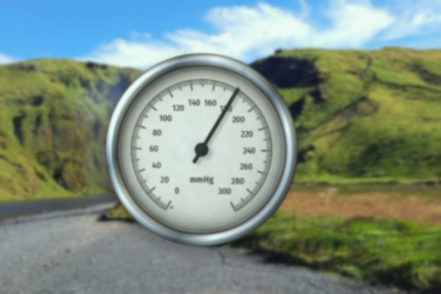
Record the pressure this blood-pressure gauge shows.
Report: 180 mmHg
